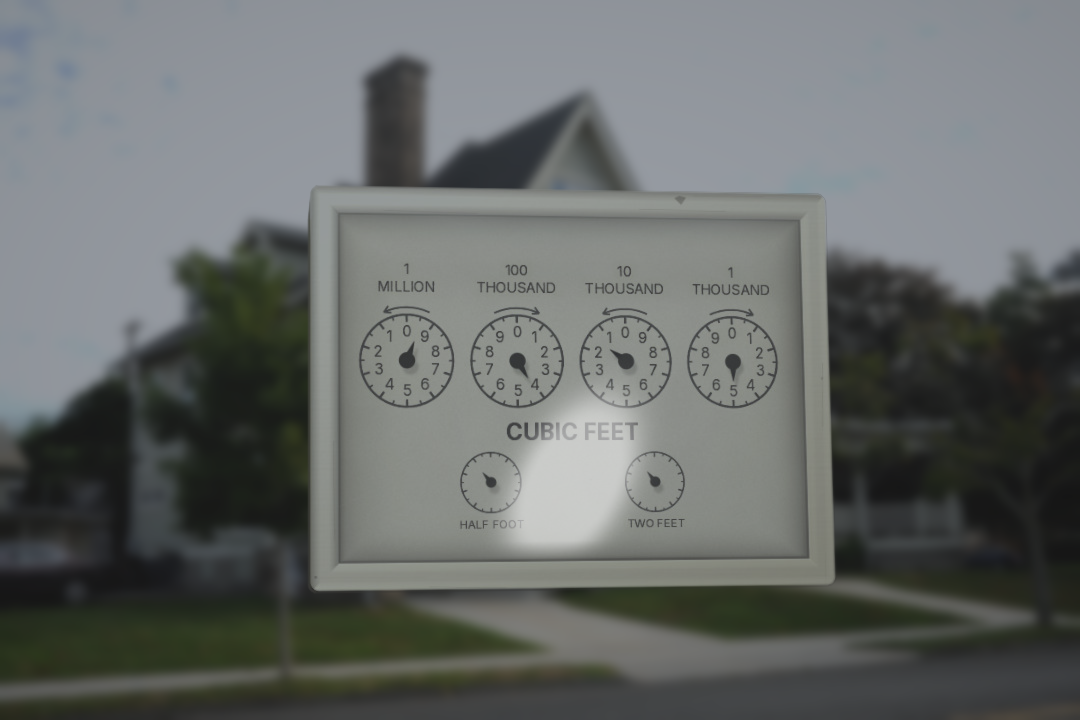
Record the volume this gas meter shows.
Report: 941500 ft³
